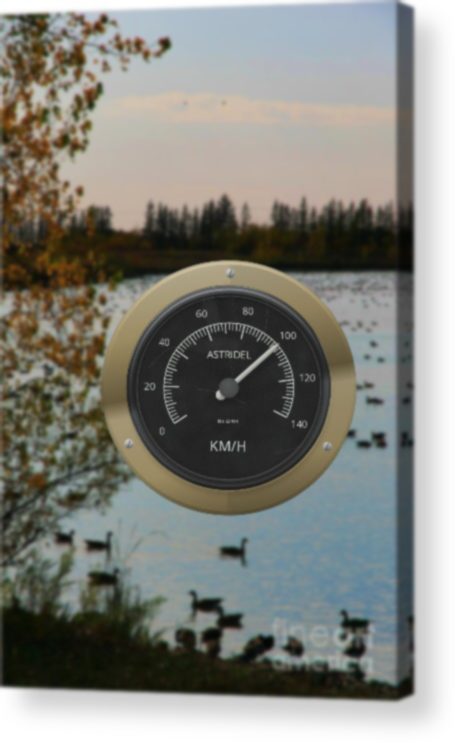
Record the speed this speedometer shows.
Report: 100 km/h
